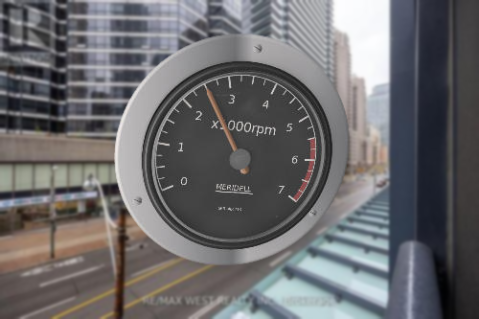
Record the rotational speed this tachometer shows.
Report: 2500 rpm
